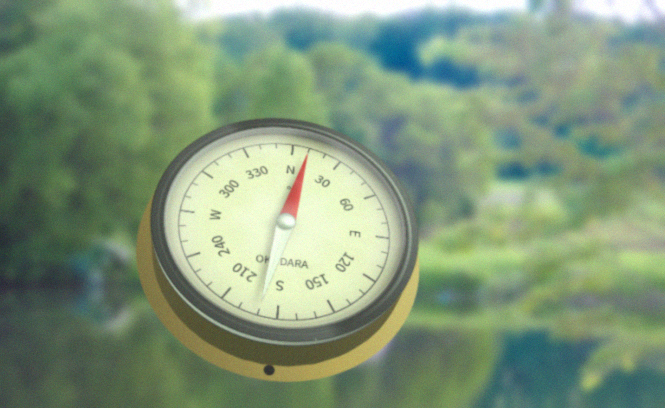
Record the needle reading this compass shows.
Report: 10 °
